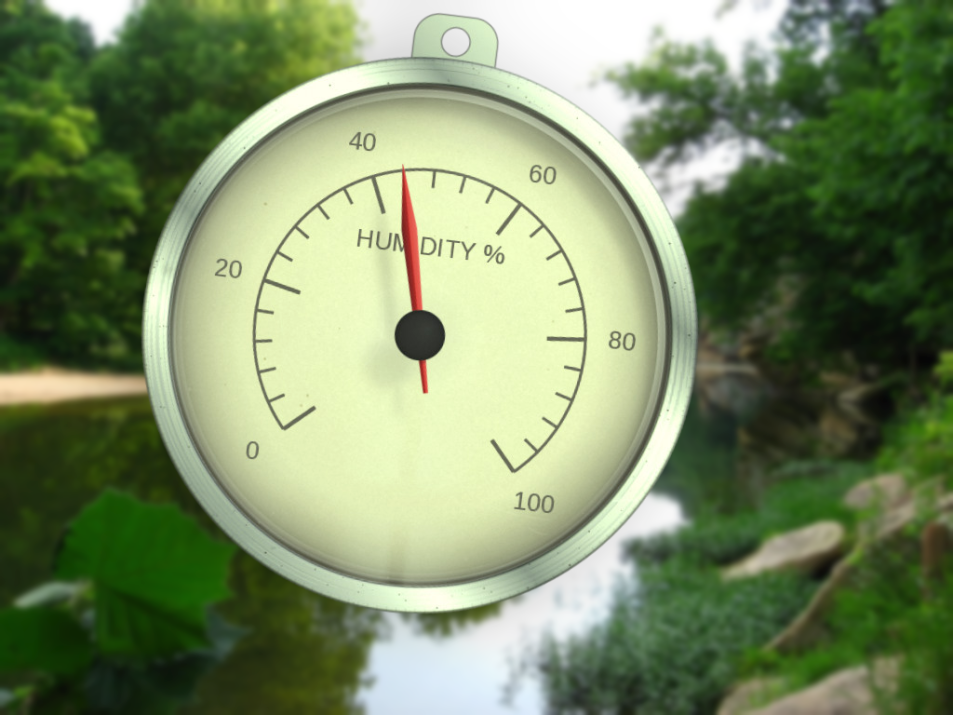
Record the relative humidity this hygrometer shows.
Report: 44 %
